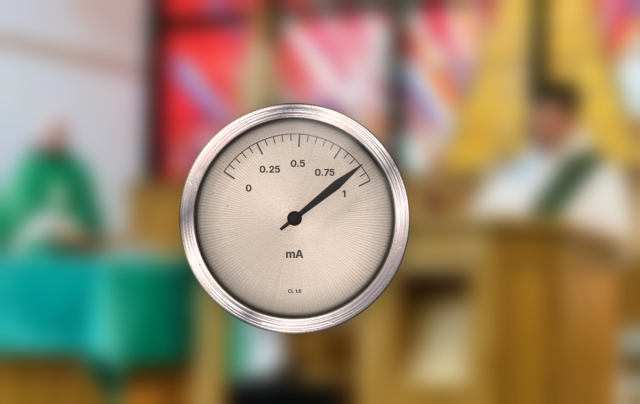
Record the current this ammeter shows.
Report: 0.9 mA
